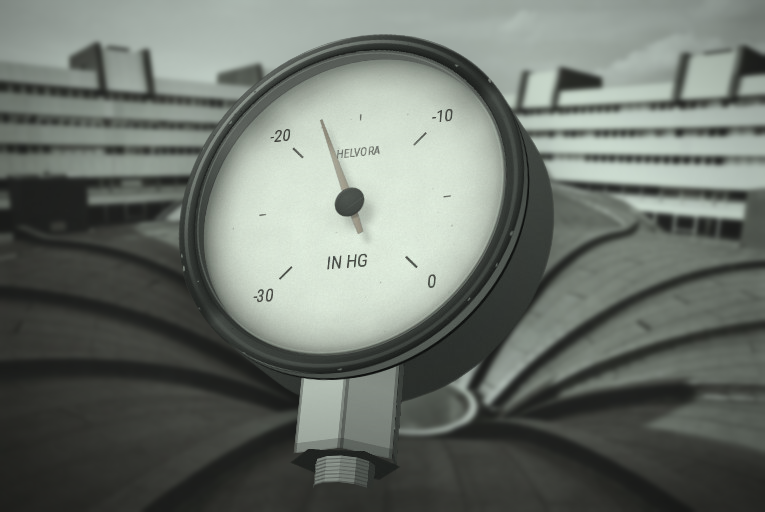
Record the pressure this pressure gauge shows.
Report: -17.5 inHg
